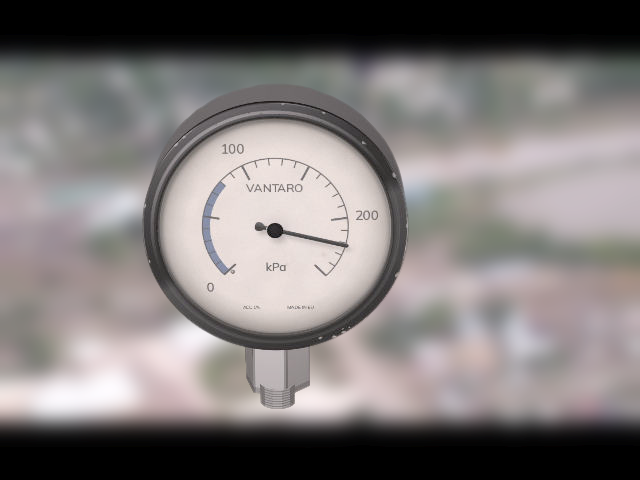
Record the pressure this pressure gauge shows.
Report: 220 kPa
